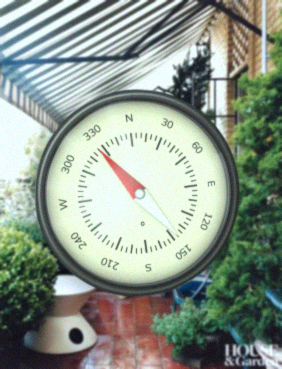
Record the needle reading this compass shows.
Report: 325 °
